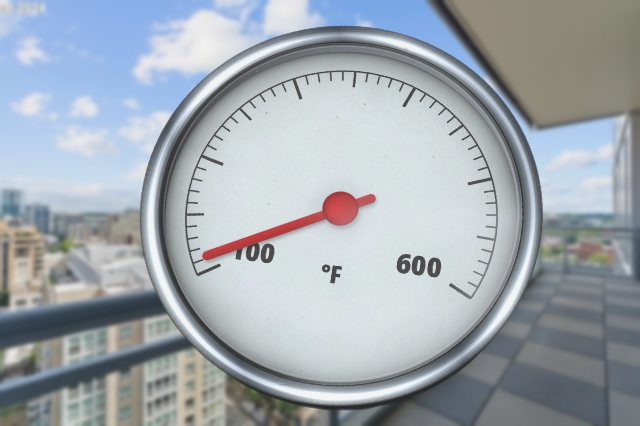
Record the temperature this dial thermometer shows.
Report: 110 °F
